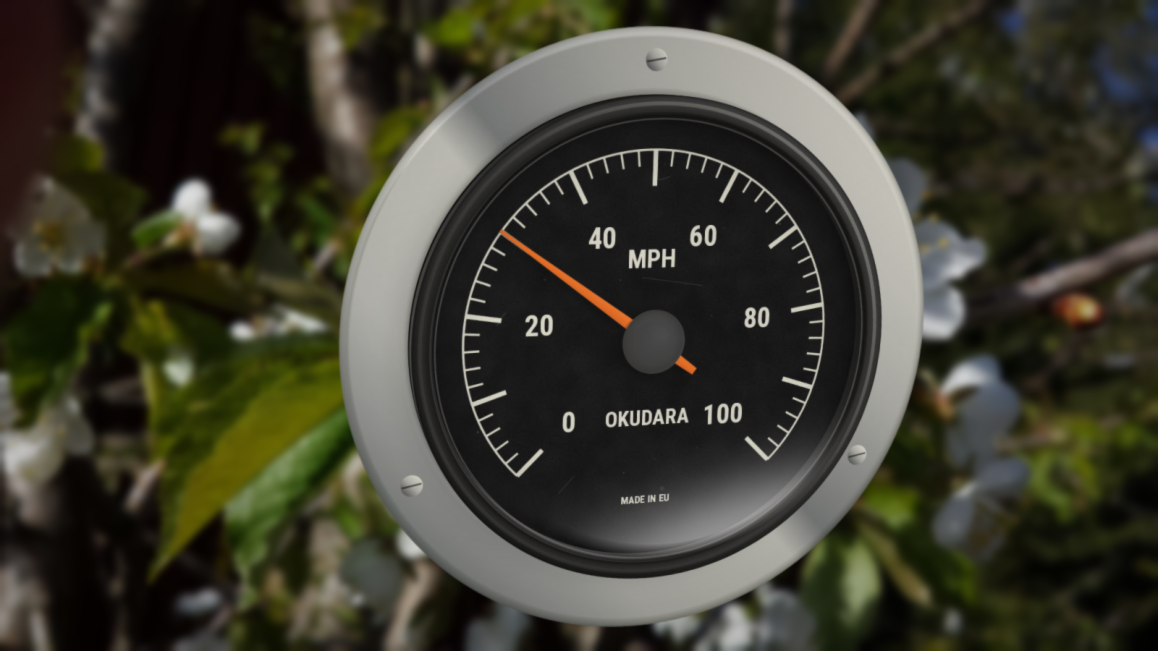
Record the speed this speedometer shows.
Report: 30 mph
